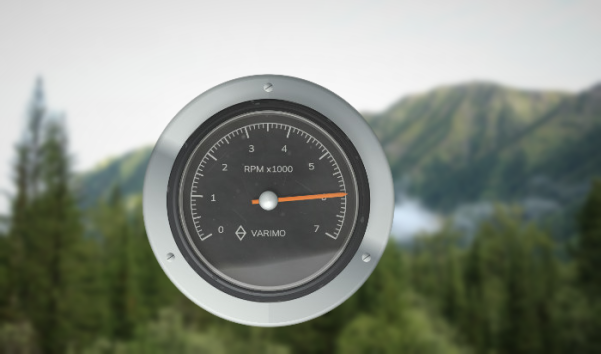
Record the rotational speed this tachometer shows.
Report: 6000 rpm
